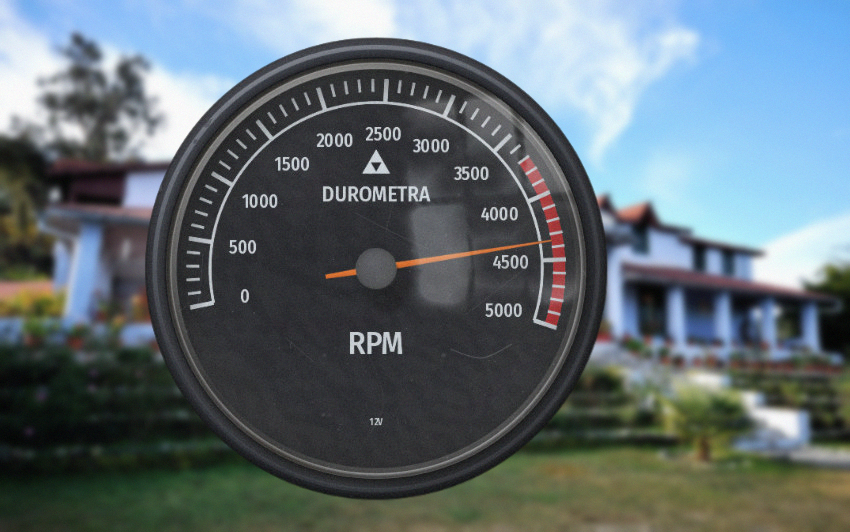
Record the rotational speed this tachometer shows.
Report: 4350 rpm
